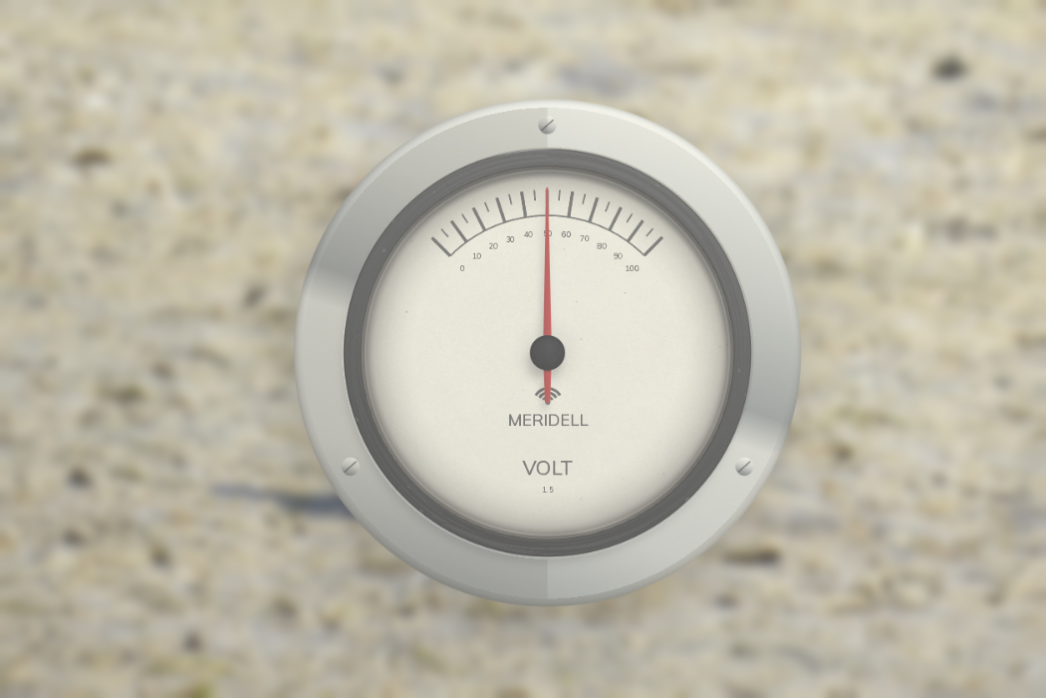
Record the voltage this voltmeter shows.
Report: 50 V
